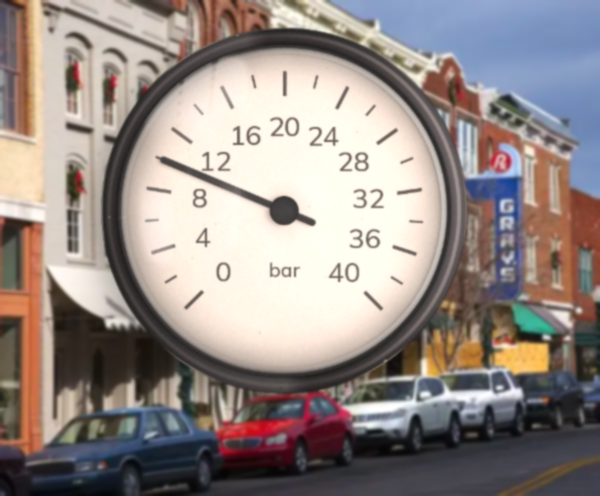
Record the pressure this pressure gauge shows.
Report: 10 bar
